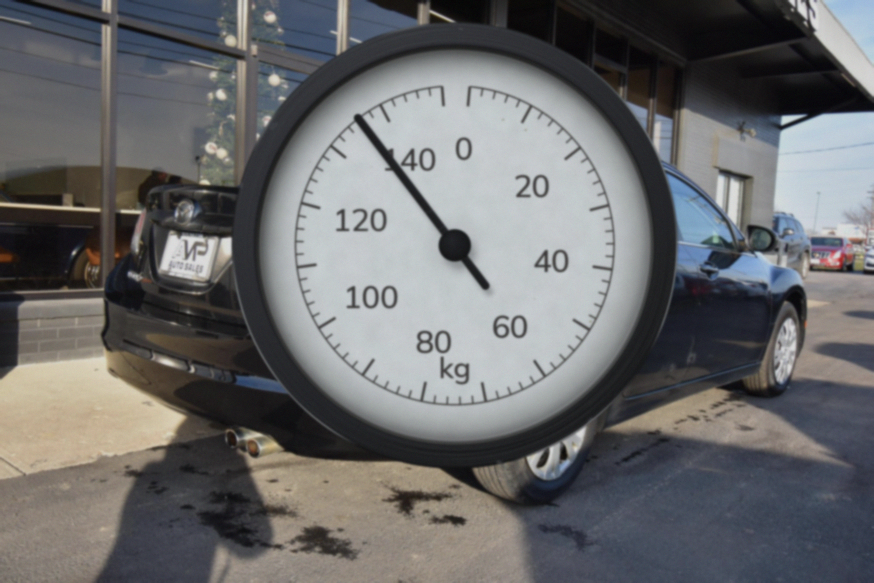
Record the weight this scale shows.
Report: 136 kg
